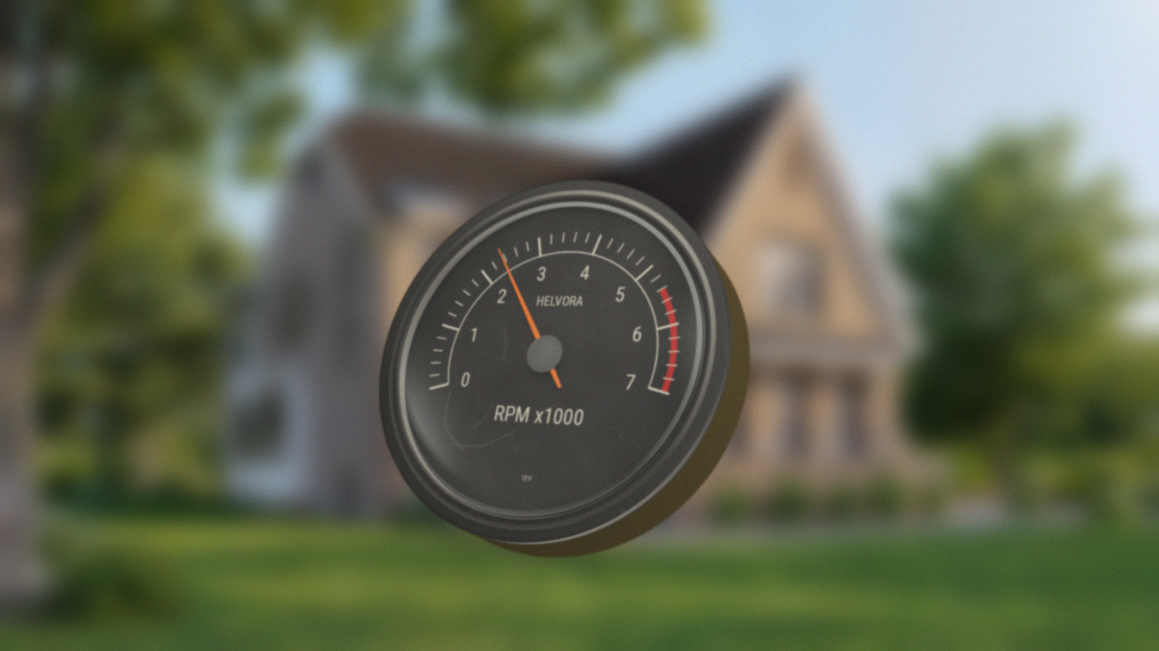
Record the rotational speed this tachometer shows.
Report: 2400 rpm
